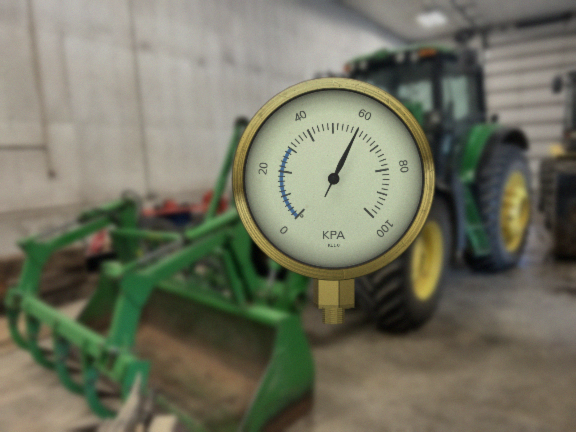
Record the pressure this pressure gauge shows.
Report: 60 kPa
